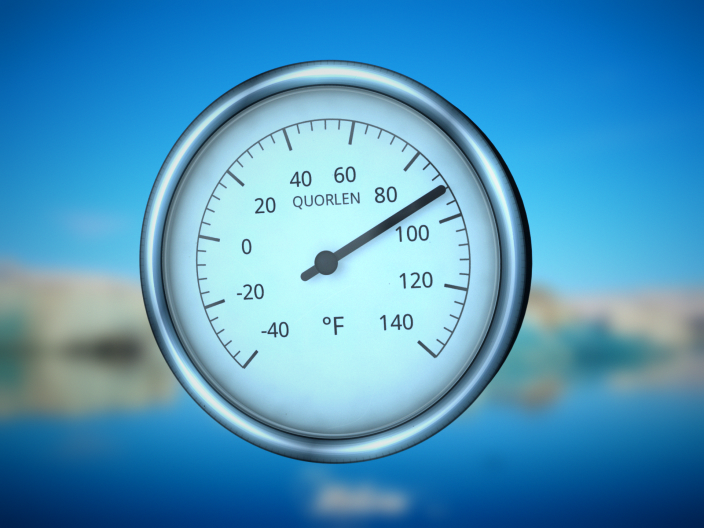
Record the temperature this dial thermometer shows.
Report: 92 °F
